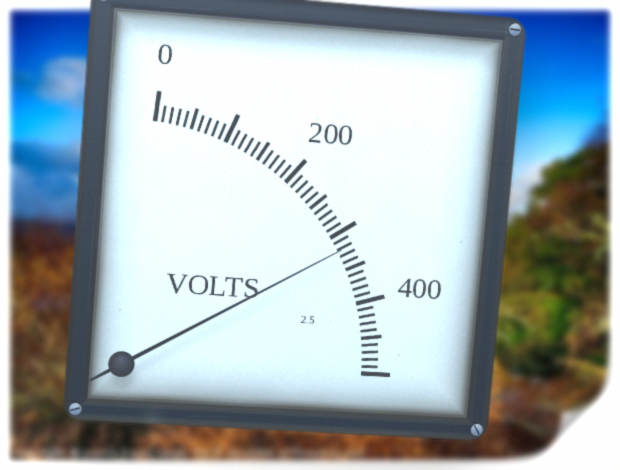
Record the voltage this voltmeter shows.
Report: 320 V
